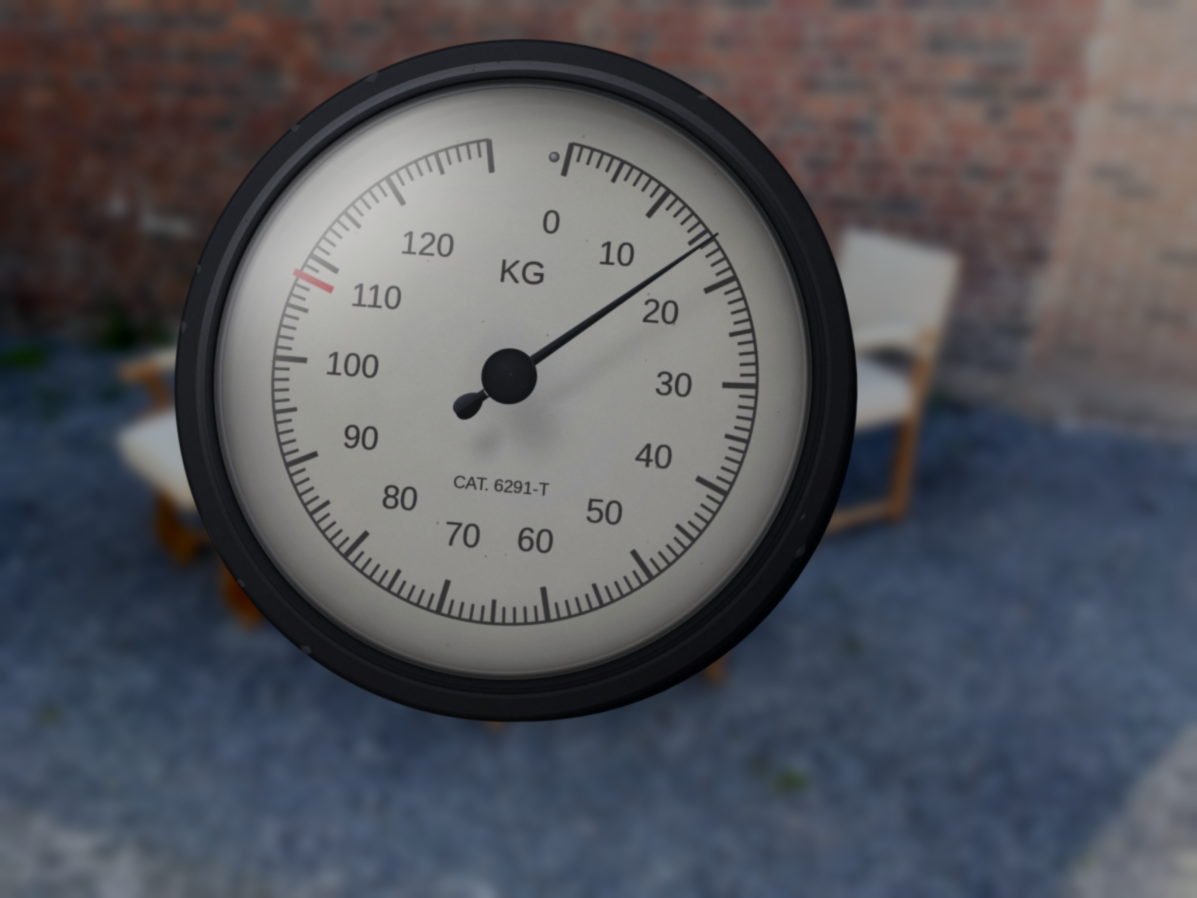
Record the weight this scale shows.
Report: 16 kg
